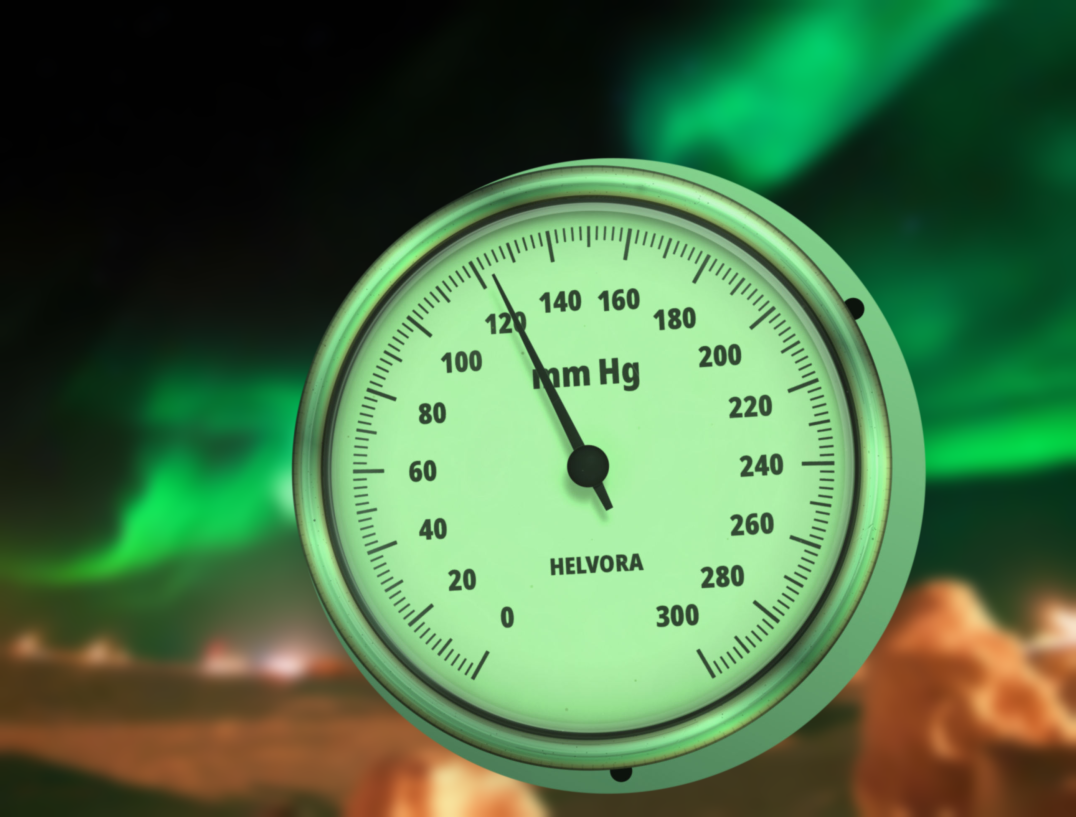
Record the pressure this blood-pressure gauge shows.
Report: 124 mmHg
